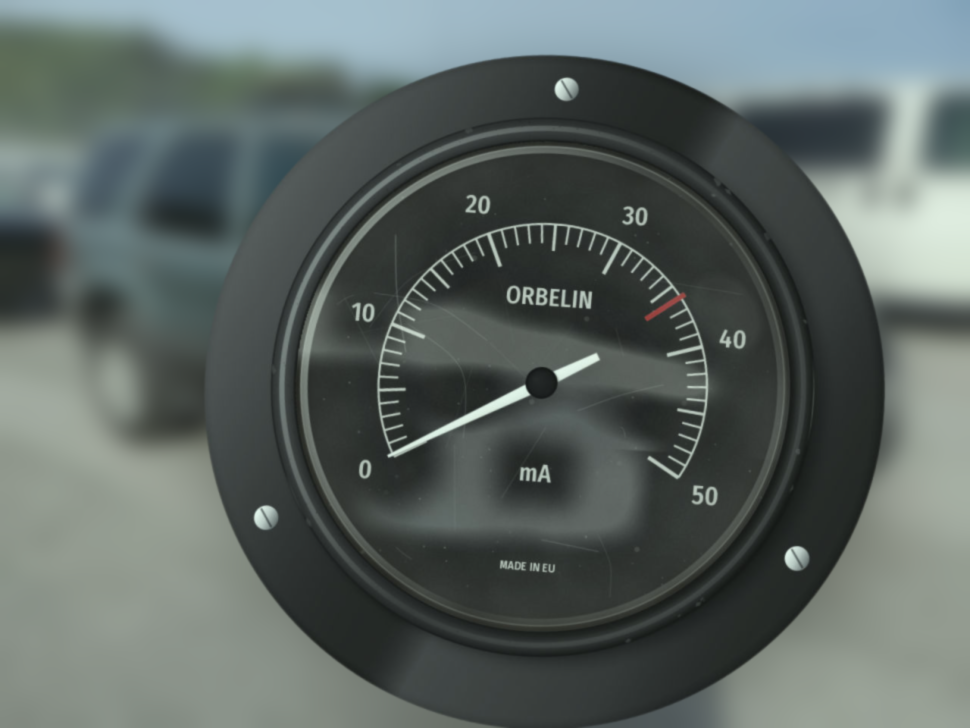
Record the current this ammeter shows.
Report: 0 mA
